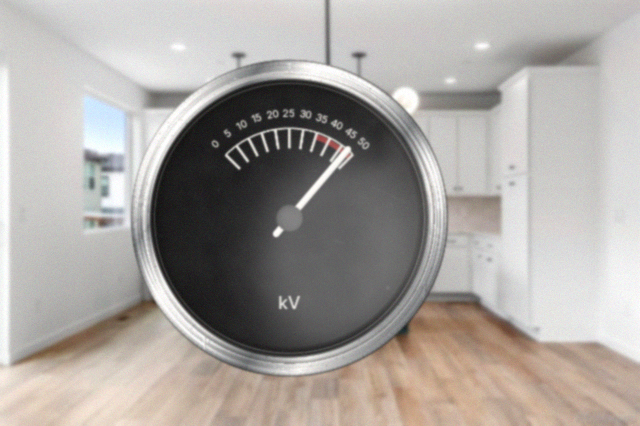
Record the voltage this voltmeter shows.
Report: 47.5 kV
